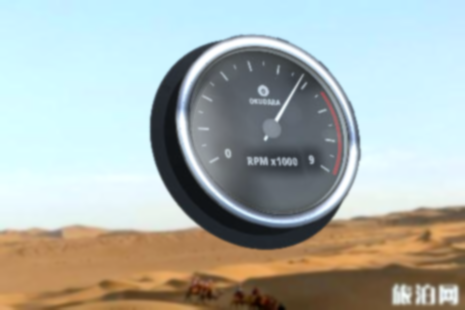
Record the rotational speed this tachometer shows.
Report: 5750 rpm
